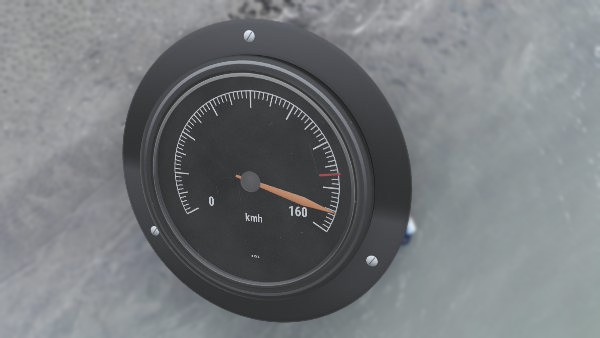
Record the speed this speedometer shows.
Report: 150 km/h
